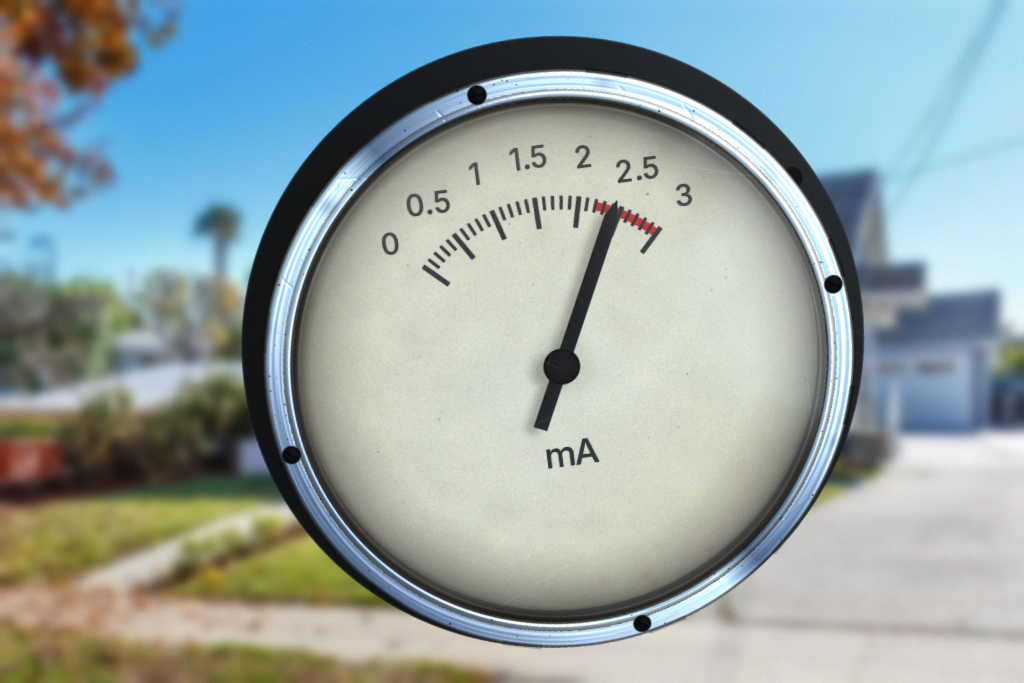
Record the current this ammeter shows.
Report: 2.4 mA
